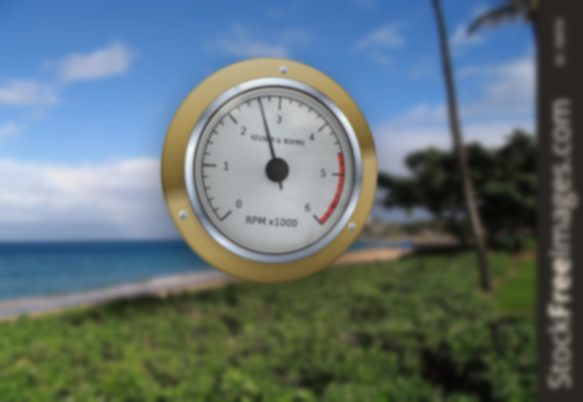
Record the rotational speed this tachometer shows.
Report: 2600 rpm
